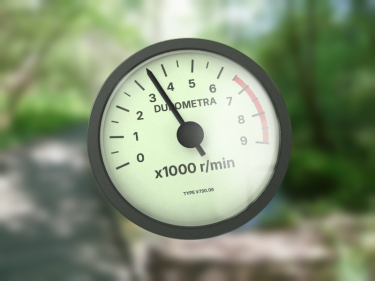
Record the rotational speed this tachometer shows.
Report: 3500 rpm
